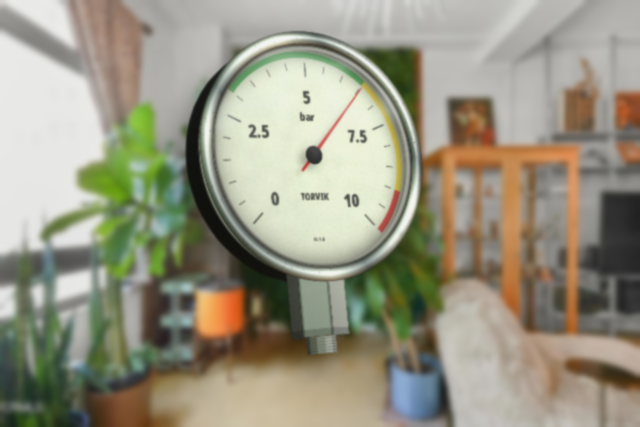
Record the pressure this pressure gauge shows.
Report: 6.5 bar
